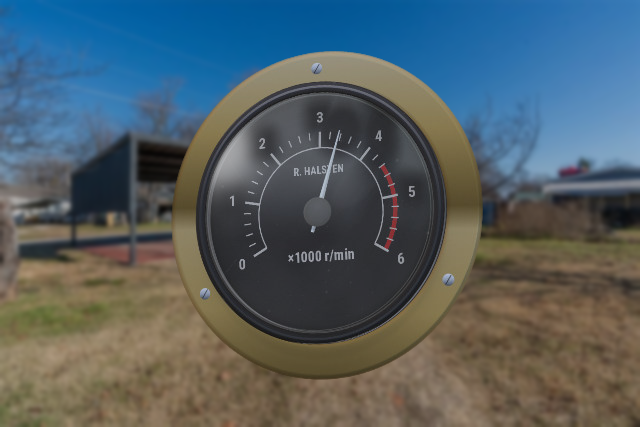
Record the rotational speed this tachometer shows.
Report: 3400 rpm
